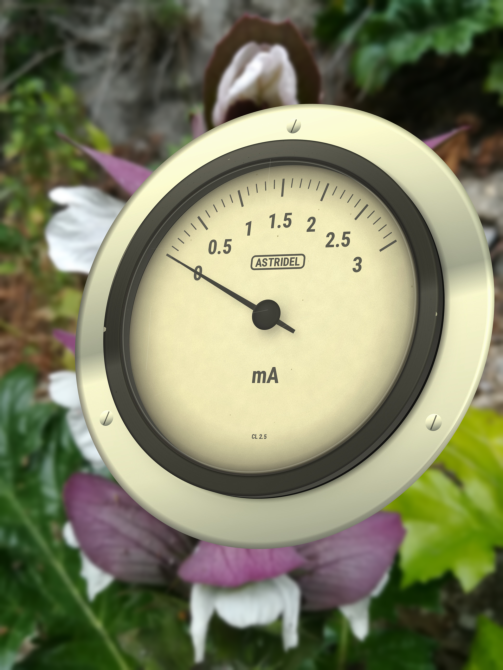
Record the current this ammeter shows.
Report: 0 mA
